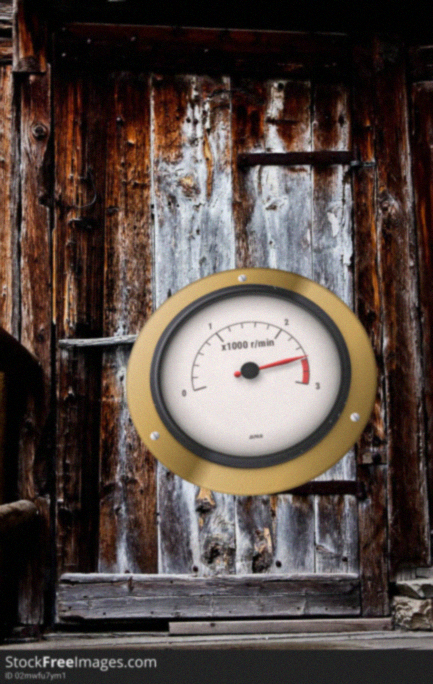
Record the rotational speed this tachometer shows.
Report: 2600 rpm
